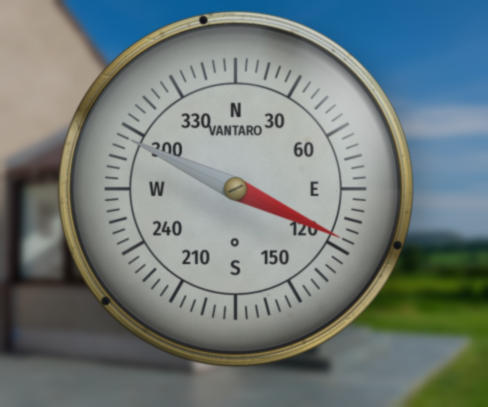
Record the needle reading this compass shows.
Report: 115 °
